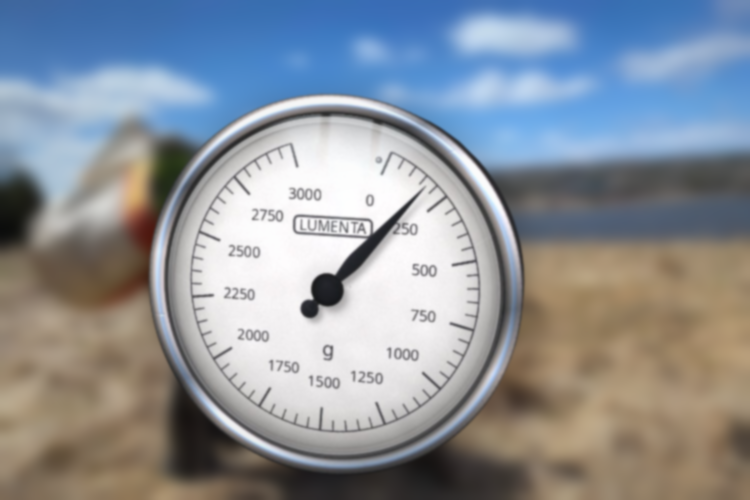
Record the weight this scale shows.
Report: 175 g
